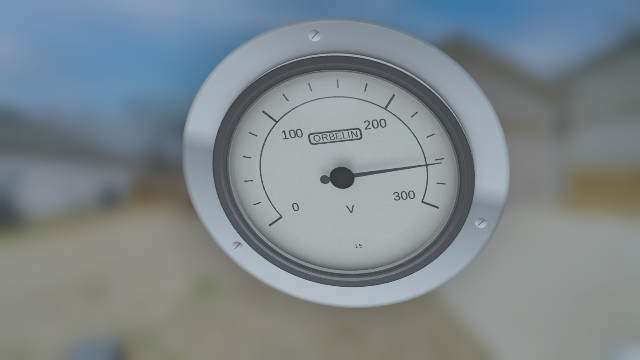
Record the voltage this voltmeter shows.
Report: 260 V
